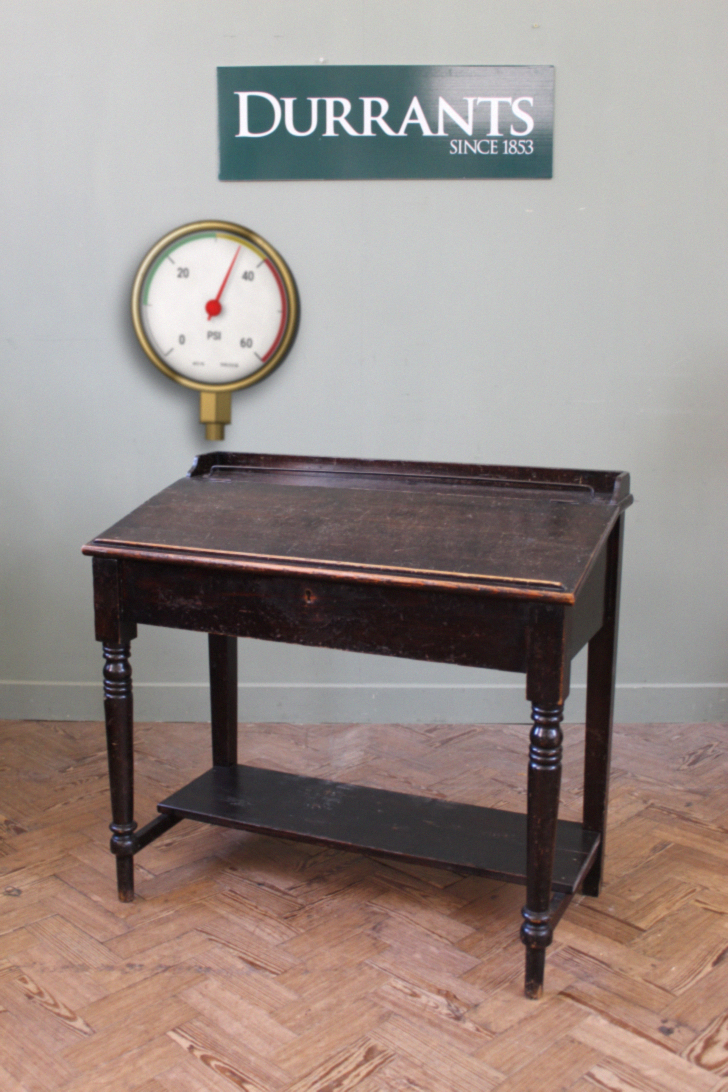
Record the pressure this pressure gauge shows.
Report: 35 psi
